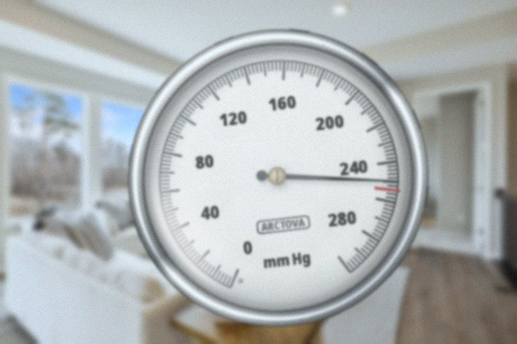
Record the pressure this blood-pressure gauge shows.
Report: 250 mmHg
